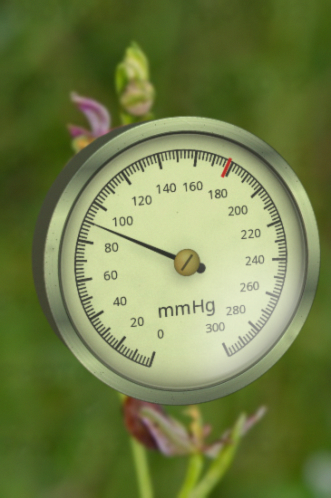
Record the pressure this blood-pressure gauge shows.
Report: 90 mmHg
